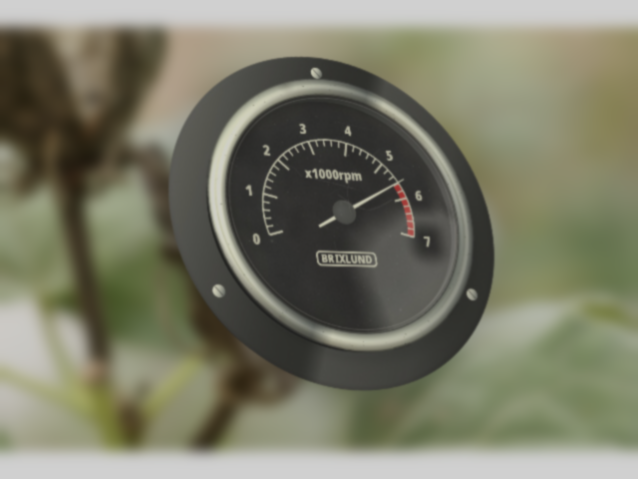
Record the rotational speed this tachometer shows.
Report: 5600 rpm
